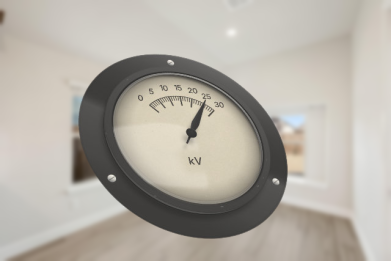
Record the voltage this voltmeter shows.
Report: 25 kV
